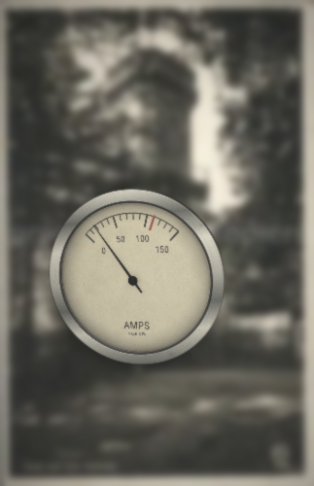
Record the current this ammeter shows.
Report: 20 A
